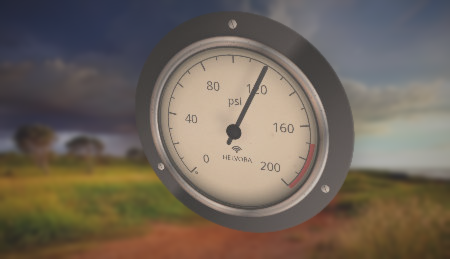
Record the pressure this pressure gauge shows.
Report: 120 psi
